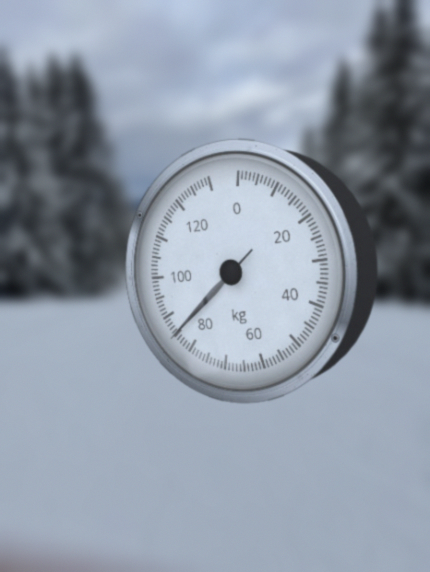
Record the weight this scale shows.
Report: 85 kg
